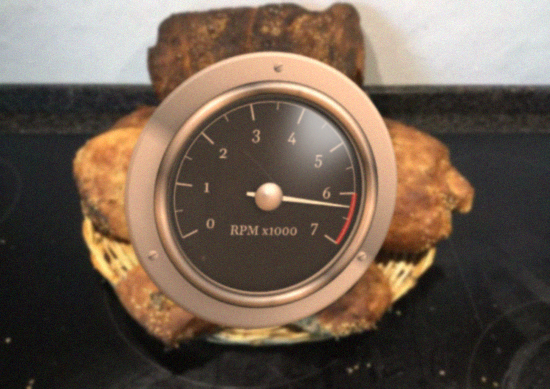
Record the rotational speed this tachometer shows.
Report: 6250 rpm
